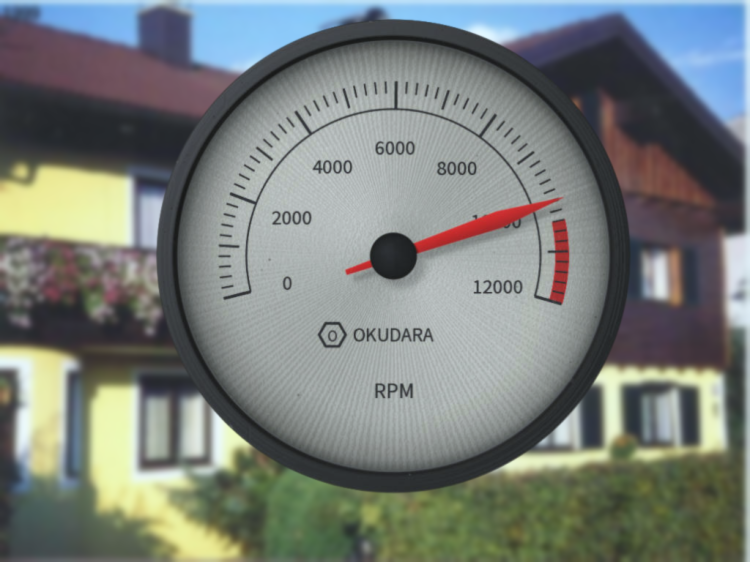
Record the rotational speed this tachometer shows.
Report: 10000 rpm
